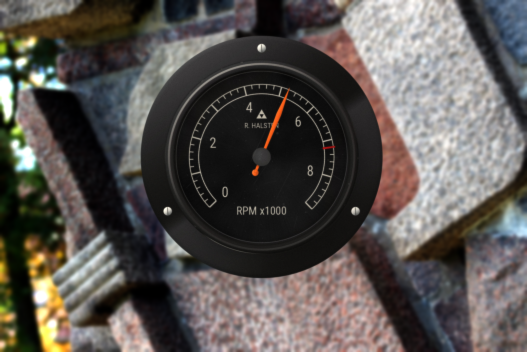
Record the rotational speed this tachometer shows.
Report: 5200 rpm
